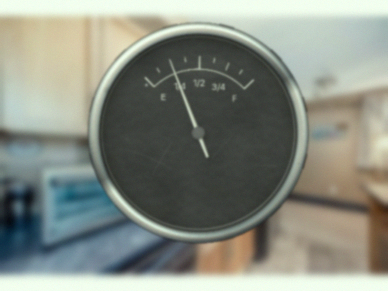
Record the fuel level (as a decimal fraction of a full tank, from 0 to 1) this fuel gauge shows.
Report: 0.25
